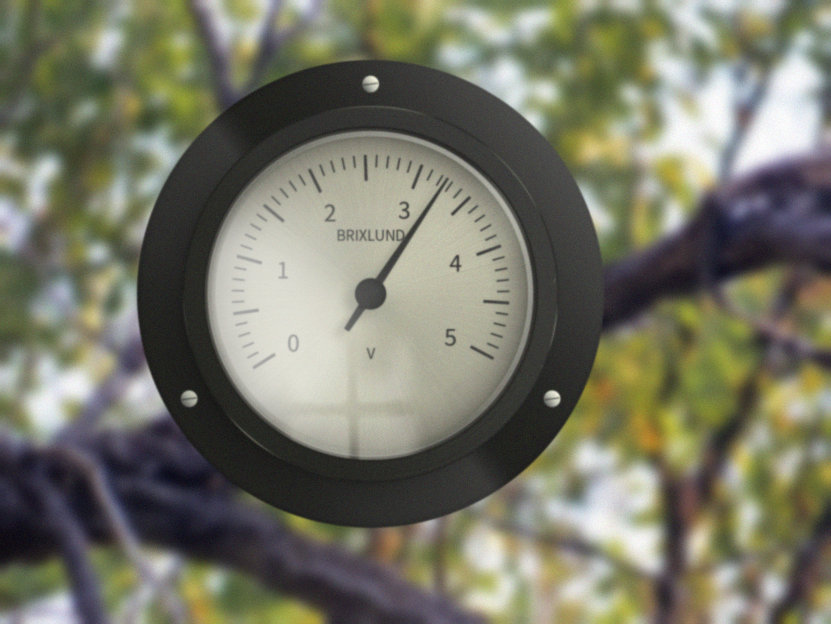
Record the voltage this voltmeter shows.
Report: 3.25 V
